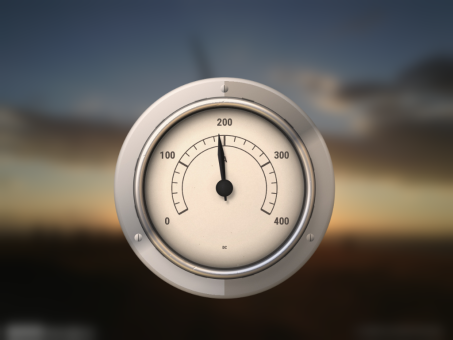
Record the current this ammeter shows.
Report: 190 A
